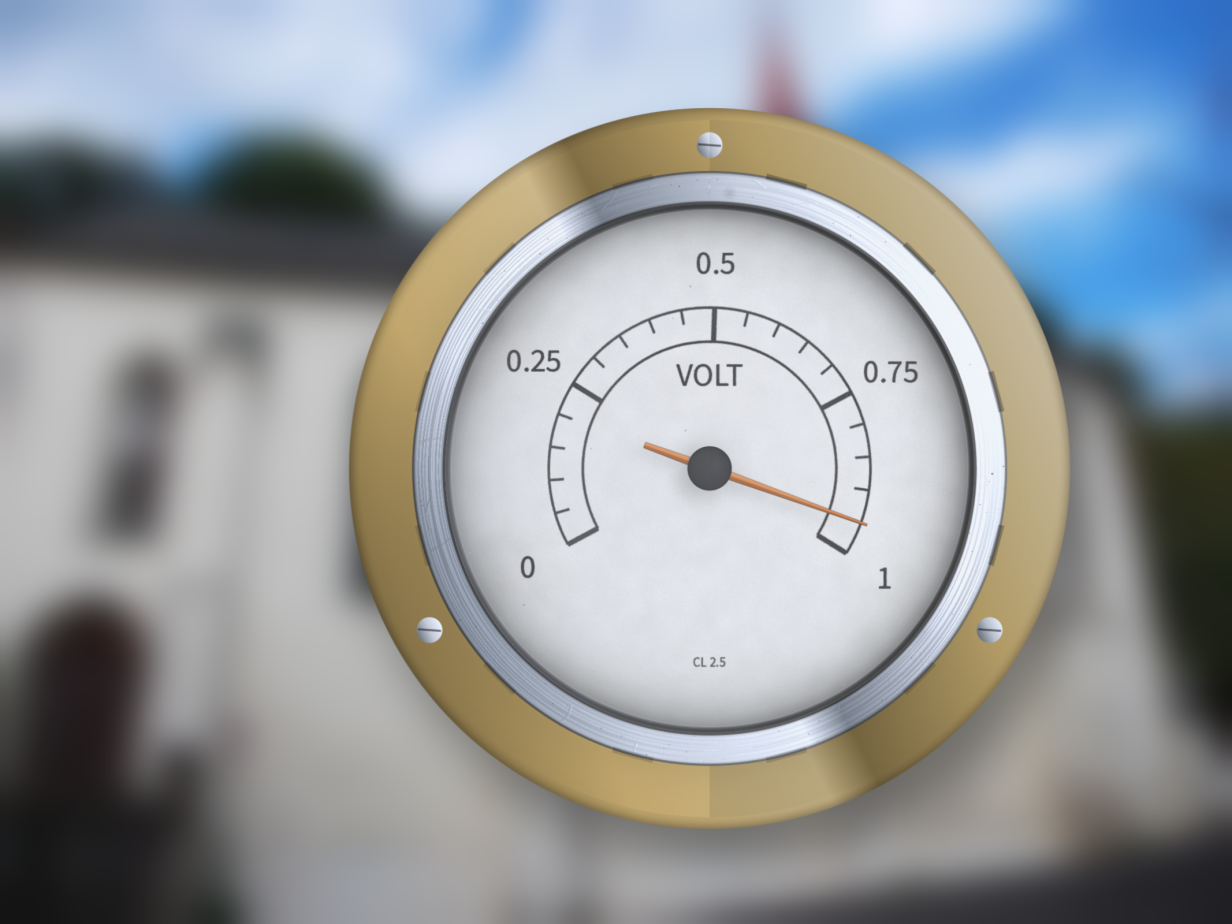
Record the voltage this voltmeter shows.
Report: 0.95 V
